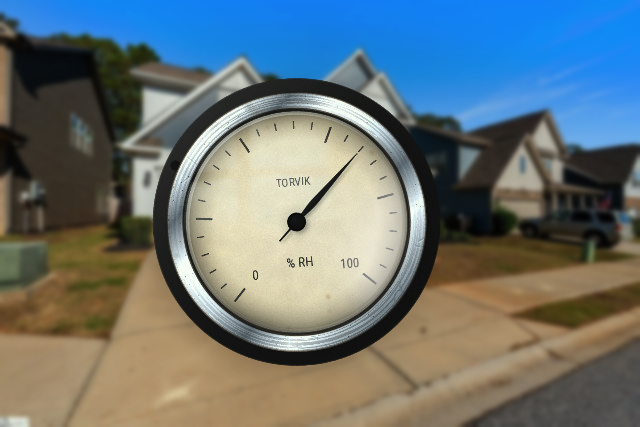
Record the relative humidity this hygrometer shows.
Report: 68 %
